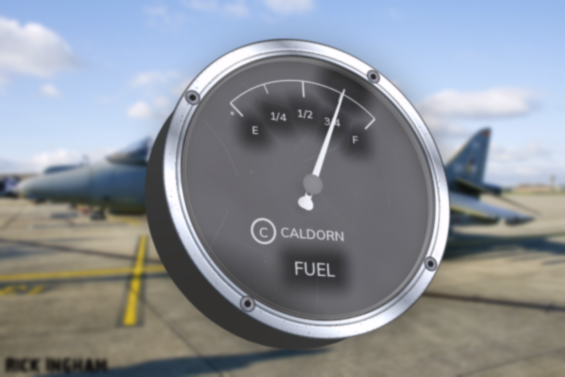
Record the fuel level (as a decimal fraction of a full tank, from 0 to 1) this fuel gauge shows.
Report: 0.75
